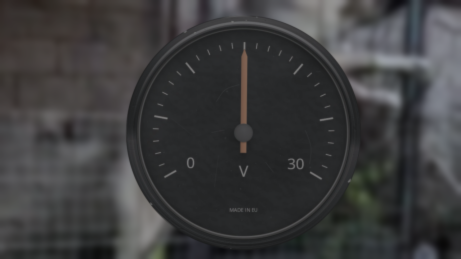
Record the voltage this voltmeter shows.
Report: 15 V
